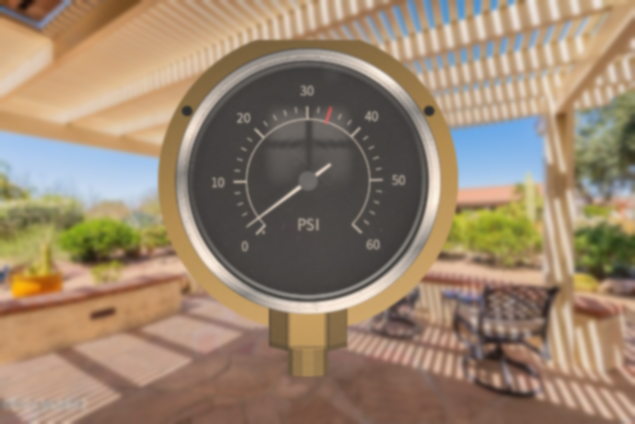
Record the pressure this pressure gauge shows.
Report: 2 psi
